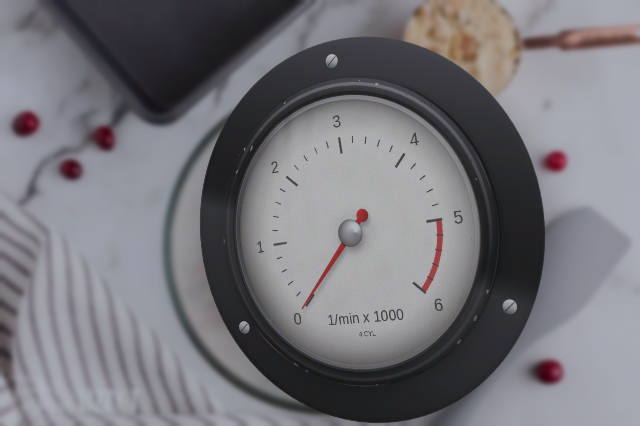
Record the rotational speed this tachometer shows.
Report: 0 rpm
